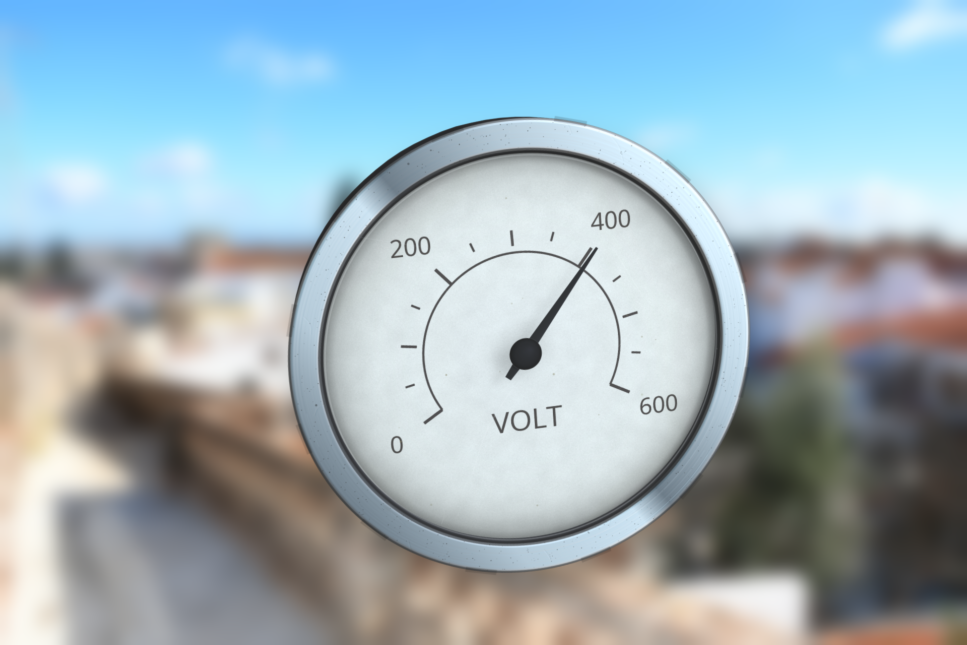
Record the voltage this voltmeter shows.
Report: 400 V
